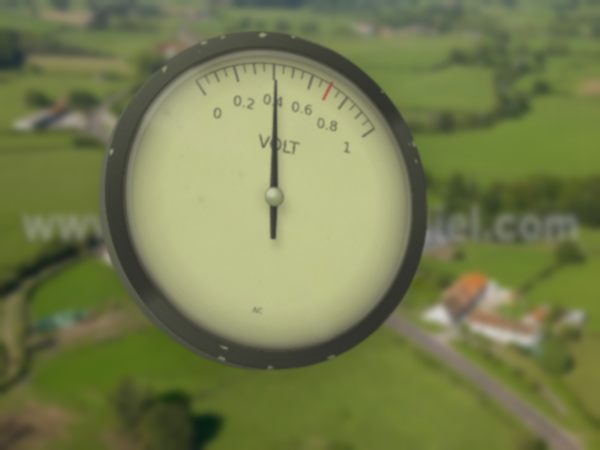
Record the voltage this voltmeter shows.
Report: 0.4 V
